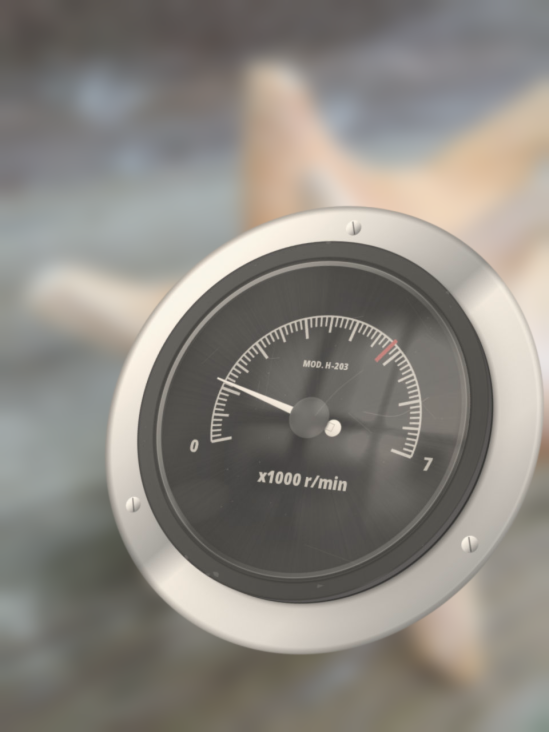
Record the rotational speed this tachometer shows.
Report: 1100 rpm
